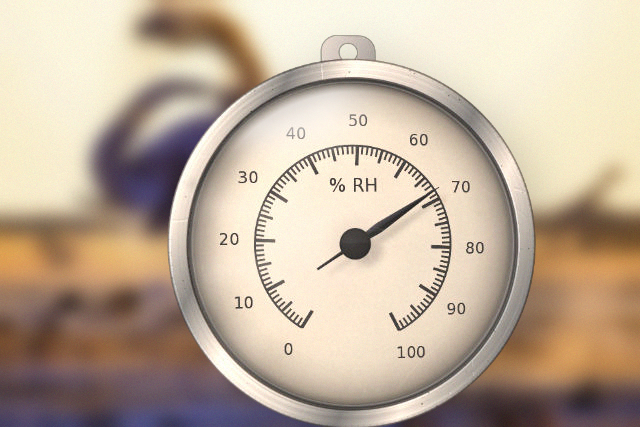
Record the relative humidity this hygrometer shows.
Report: 68 %
